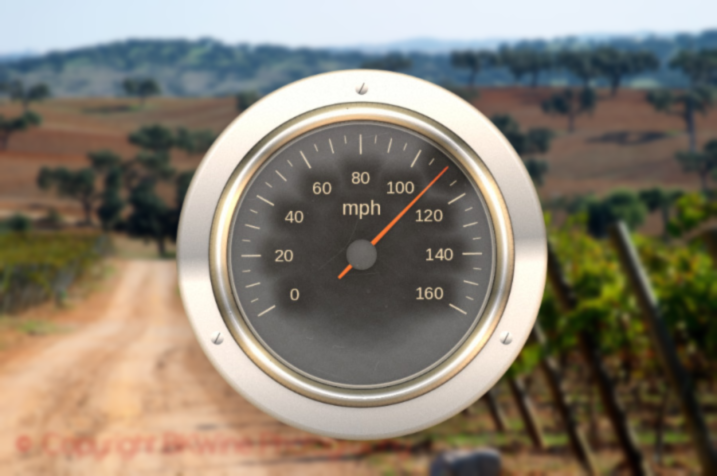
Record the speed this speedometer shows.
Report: 110 mph
